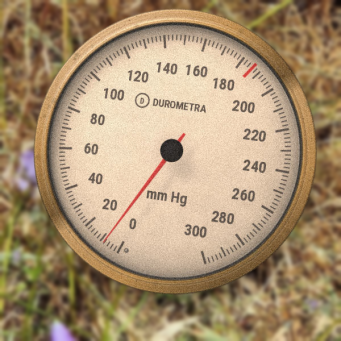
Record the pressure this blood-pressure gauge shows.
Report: 8 mmHg
